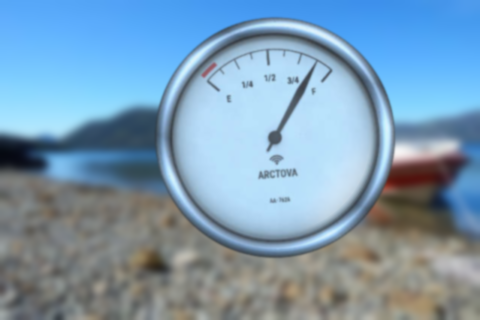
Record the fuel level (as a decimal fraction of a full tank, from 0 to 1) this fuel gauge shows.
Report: 0.875
